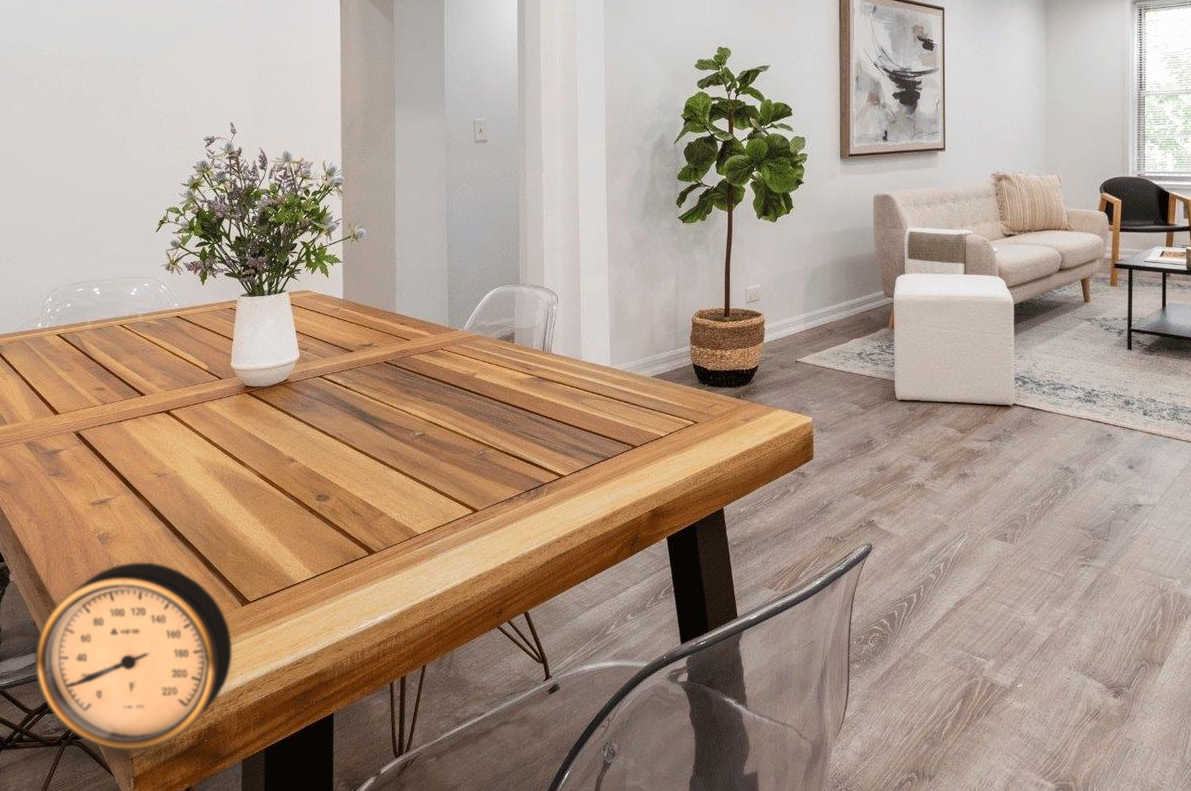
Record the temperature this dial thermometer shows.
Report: 20 °F
